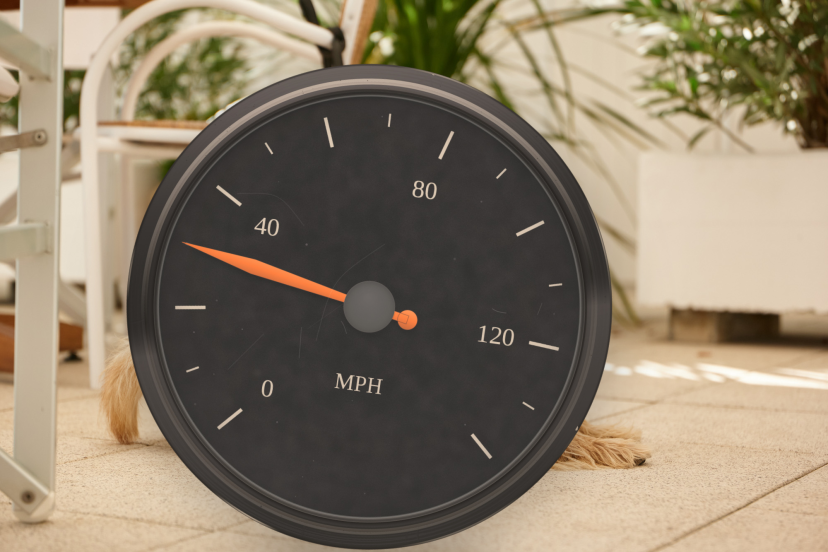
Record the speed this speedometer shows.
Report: 30 mph
